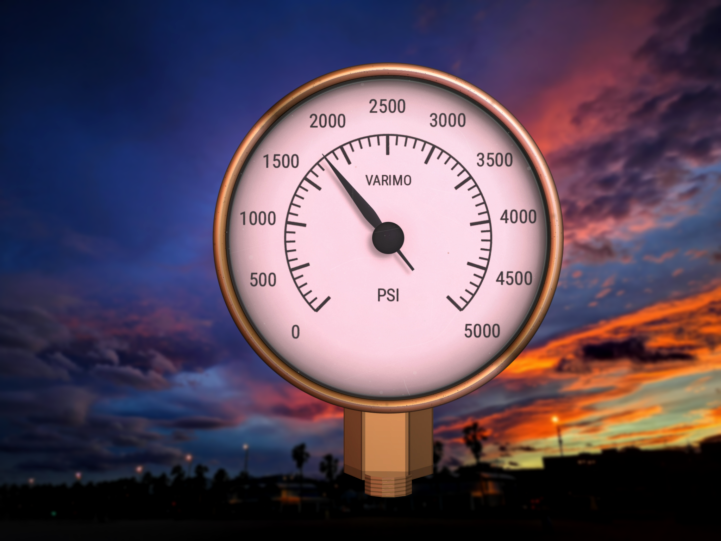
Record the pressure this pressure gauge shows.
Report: 1800 psi
